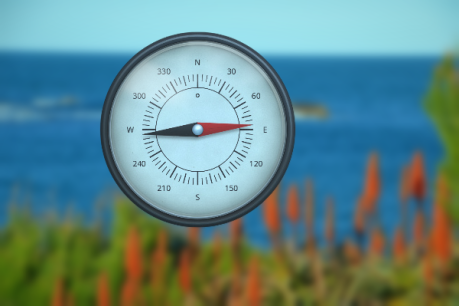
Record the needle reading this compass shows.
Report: 85 °
